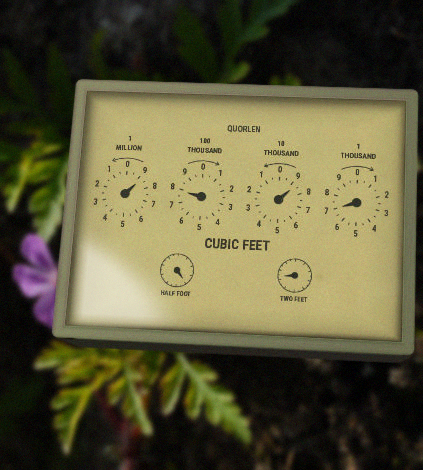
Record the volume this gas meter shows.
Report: 878700 ft³
